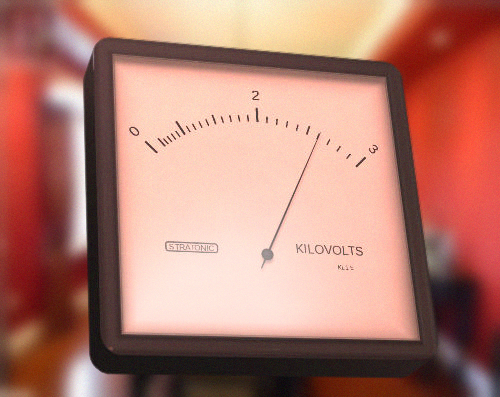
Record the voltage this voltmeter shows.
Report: 2.6 kV
